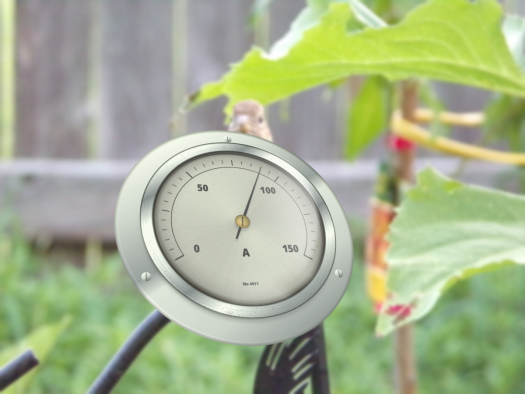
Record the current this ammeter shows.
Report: 90 A
